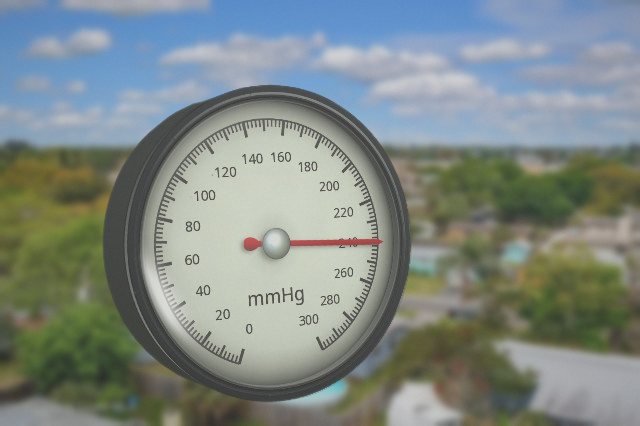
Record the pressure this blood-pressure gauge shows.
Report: 240 mmHg
